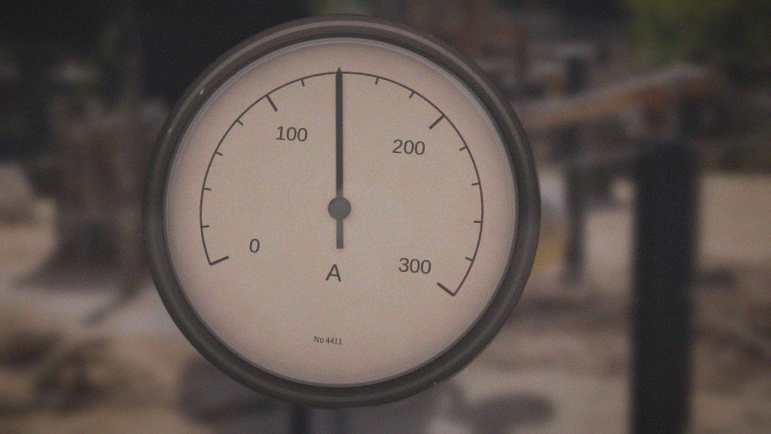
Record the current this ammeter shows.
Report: 140 A
